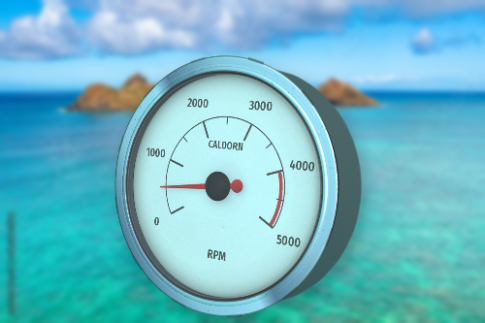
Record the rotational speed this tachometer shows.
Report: 500 rpm
